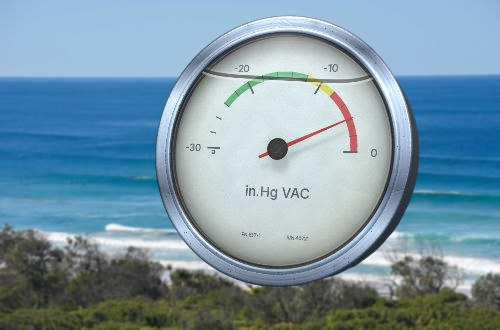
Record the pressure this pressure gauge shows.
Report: -4 inHg
